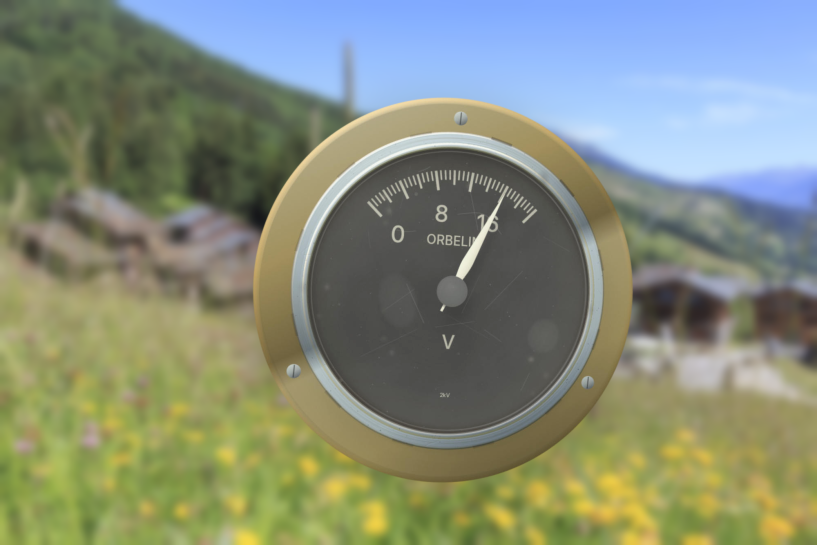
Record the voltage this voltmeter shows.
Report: 16 V
